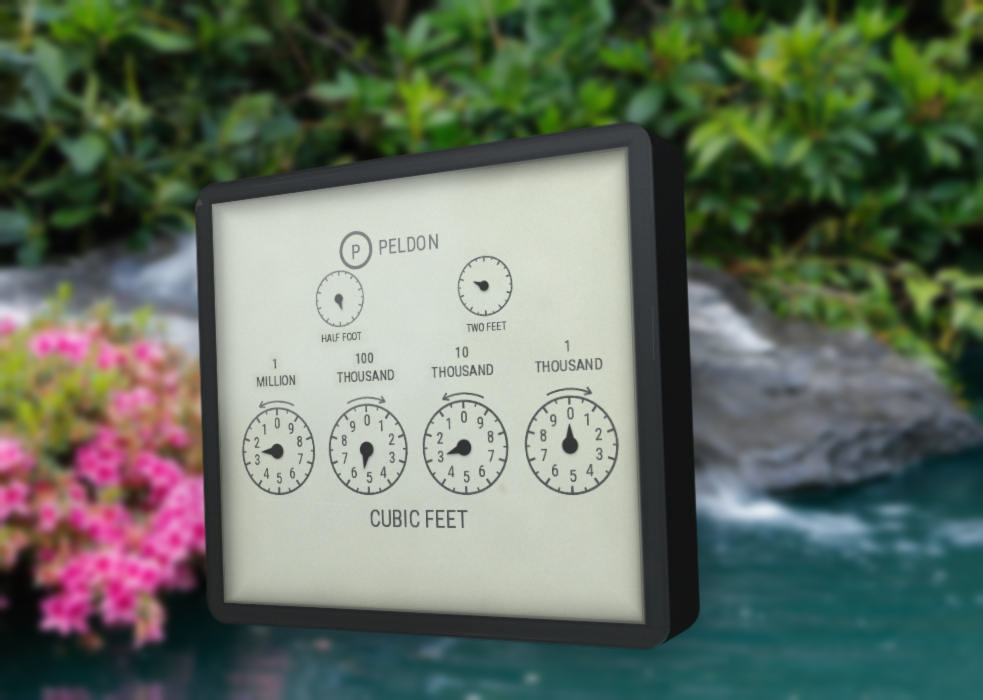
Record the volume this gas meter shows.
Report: 253000 ft³
